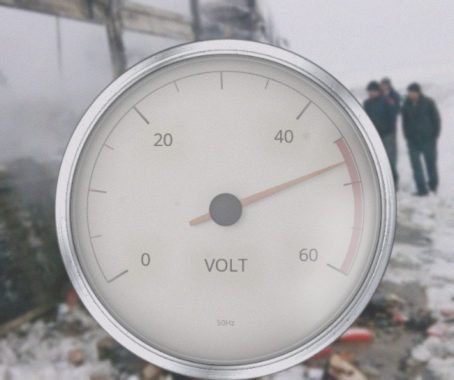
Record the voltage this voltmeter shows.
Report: 47.5 V
